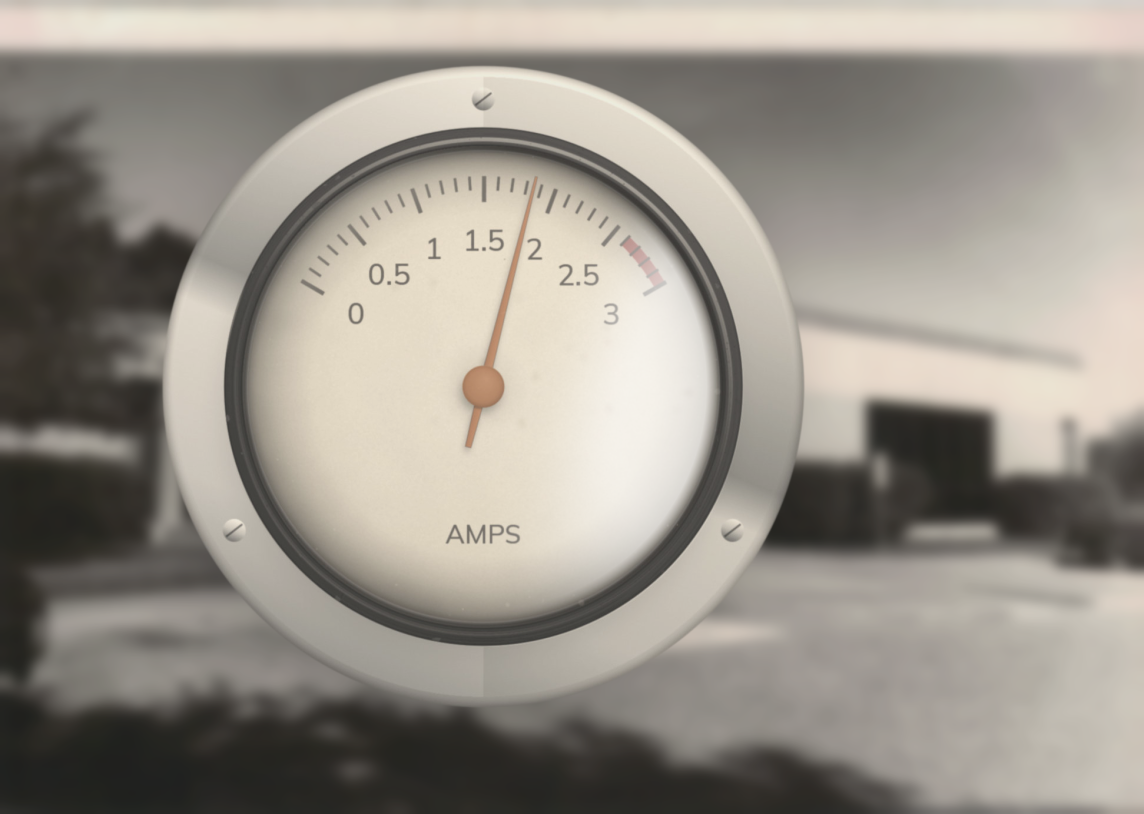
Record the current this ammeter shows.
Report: 1.85 A
